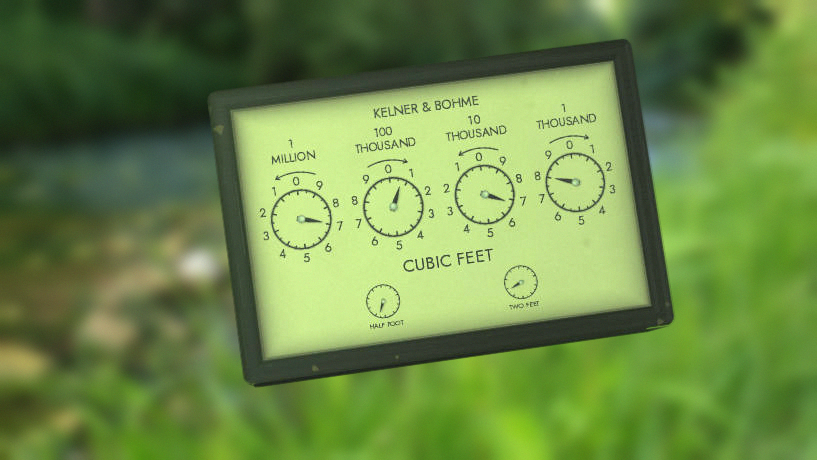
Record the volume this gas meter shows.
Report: 706800 ft³
